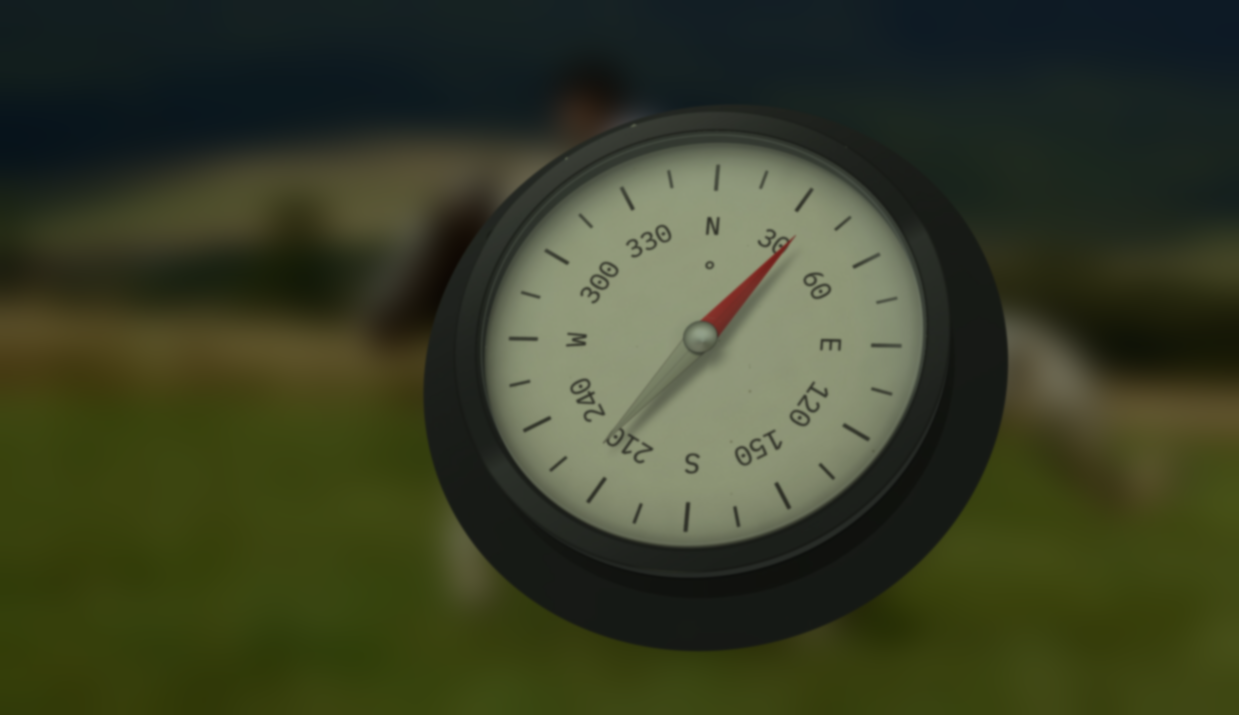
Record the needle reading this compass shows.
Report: 37.5 °
